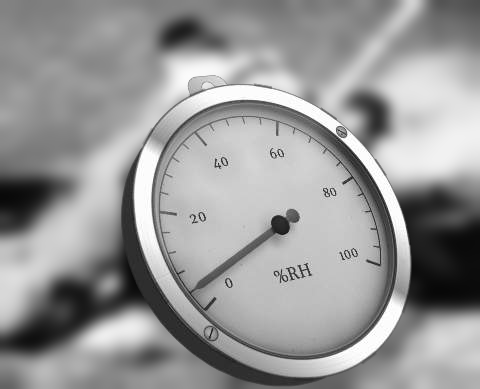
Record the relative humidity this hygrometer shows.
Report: 4 %
